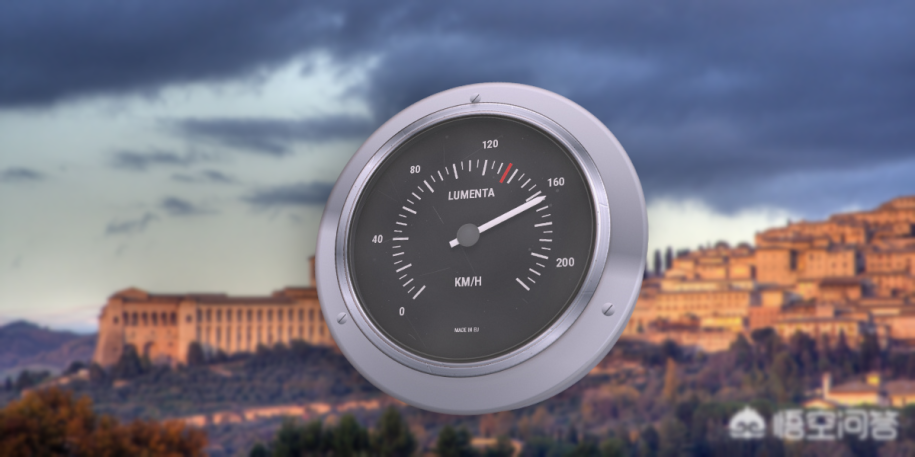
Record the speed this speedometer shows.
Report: 165 km/h
